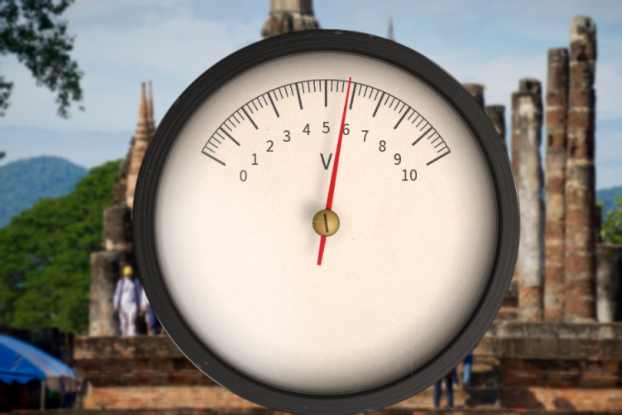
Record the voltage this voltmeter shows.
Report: 5.8 V
